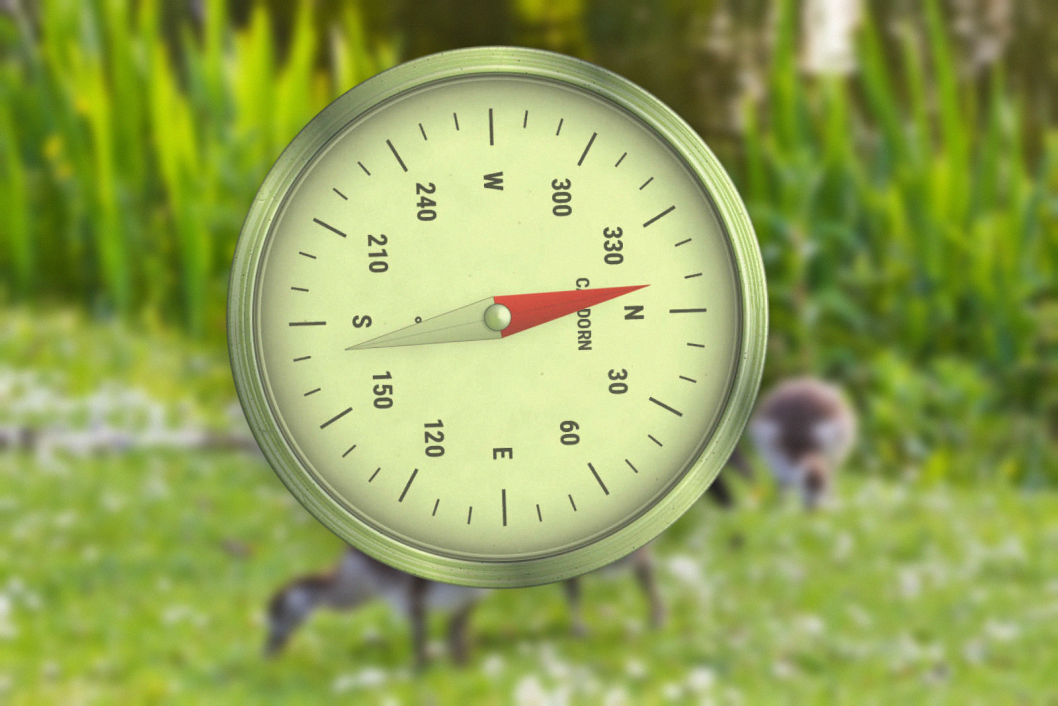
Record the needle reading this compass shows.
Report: 350 °
